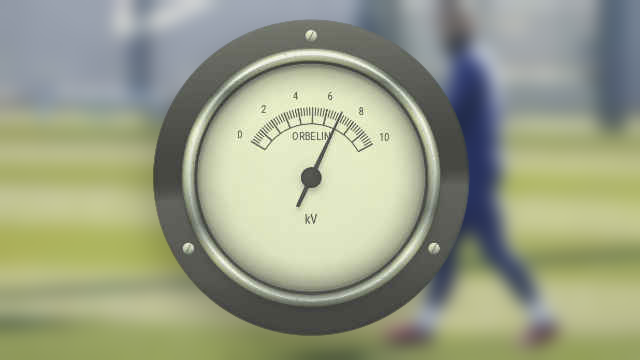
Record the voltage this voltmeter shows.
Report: 7 kV
